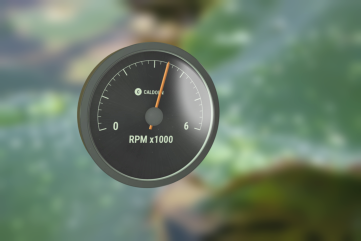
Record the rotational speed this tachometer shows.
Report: 3400 rpm
